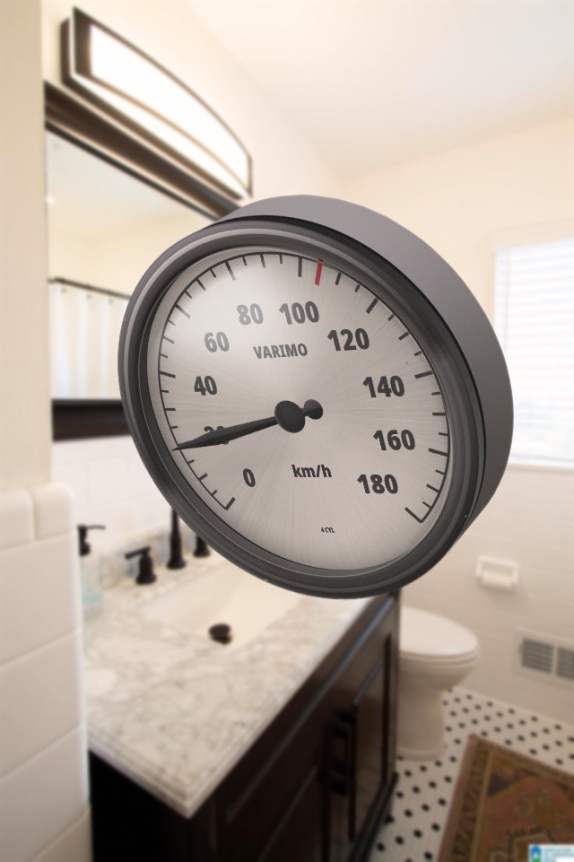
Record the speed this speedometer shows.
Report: 20 km/h
